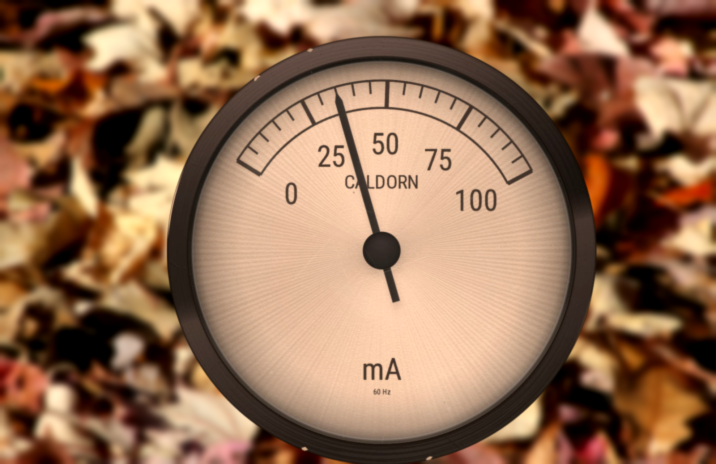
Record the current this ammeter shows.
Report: 35 mA
